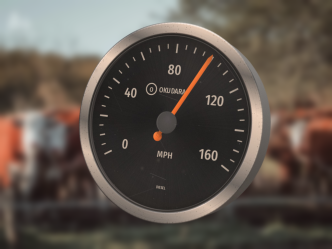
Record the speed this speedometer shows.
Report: 100 mph
